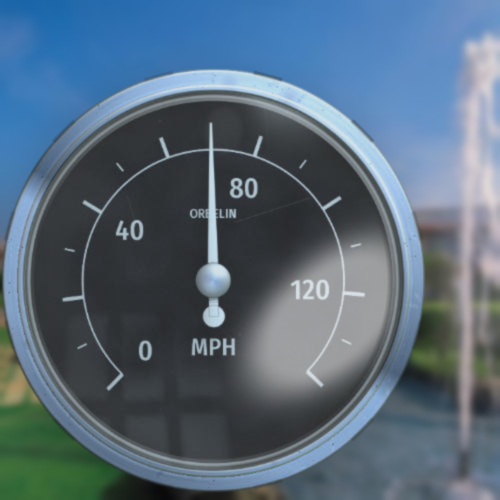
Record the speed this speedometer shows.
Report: 70 mph
